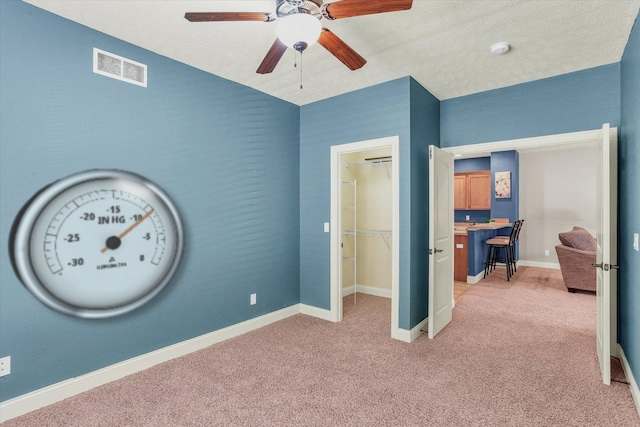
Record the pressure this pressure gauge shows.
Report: -9 inHg
